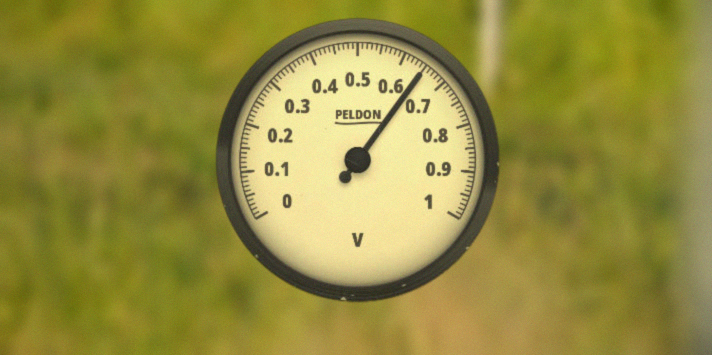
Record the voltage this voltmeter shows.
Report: 0.65 V
